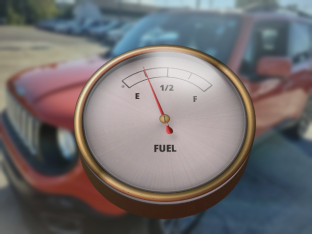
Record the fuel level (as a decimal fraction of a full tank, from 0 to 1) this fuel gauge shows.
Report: 0.25
